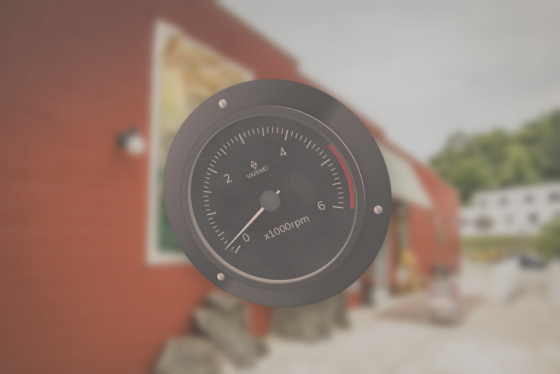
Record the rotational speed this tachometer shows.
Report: 200 rpm
